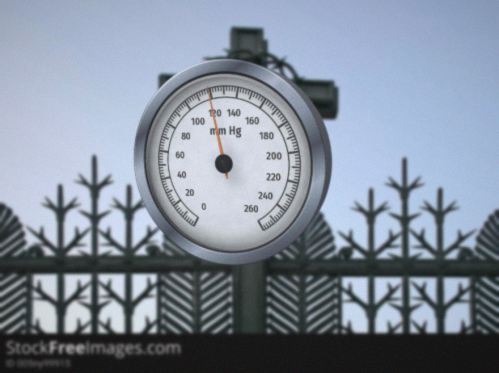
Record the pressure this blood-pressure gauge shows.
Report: 120 mmHg
